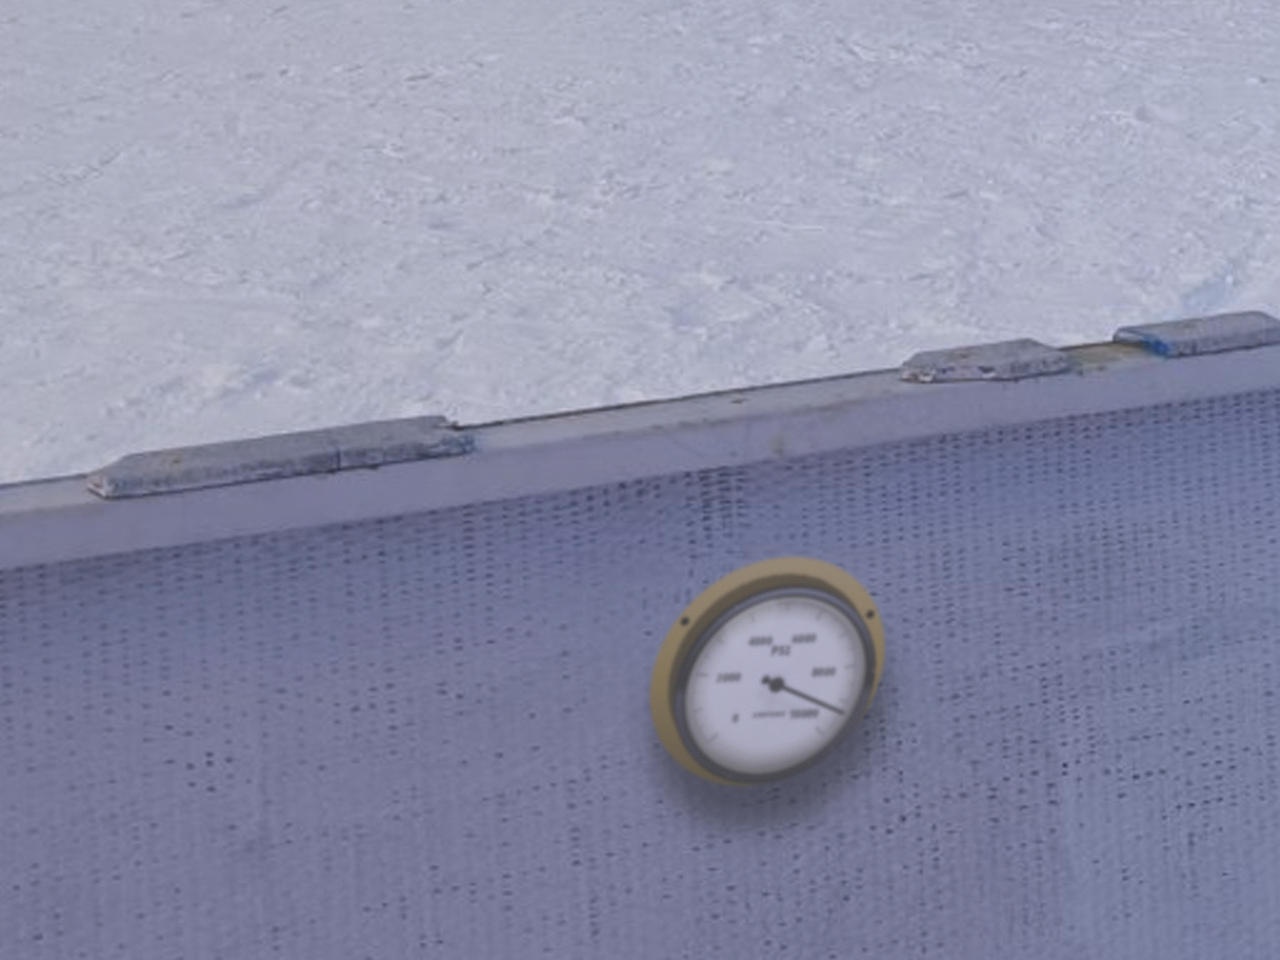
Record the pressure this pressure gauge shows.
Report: 9250 psi
